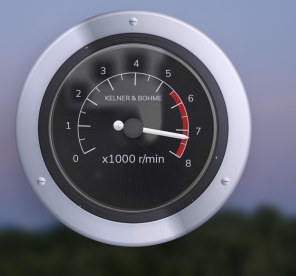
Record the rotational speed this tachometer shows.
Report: 7250 rpm
